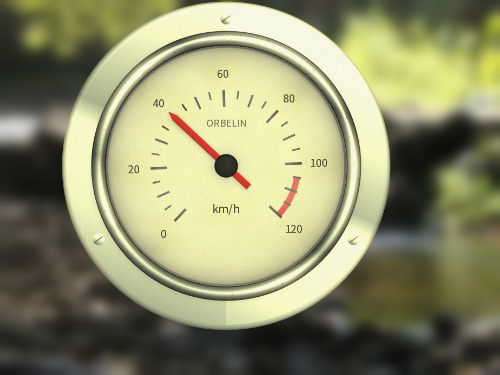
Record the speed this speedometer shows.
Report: 40 km/h
